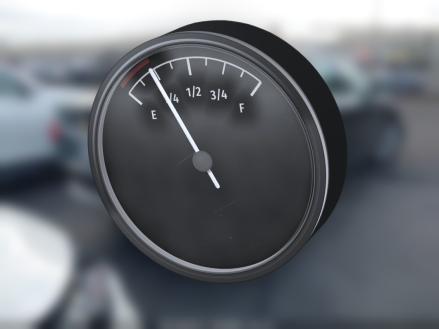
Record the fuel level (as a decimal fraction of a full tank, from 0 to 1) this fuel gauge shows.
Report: 0.25
